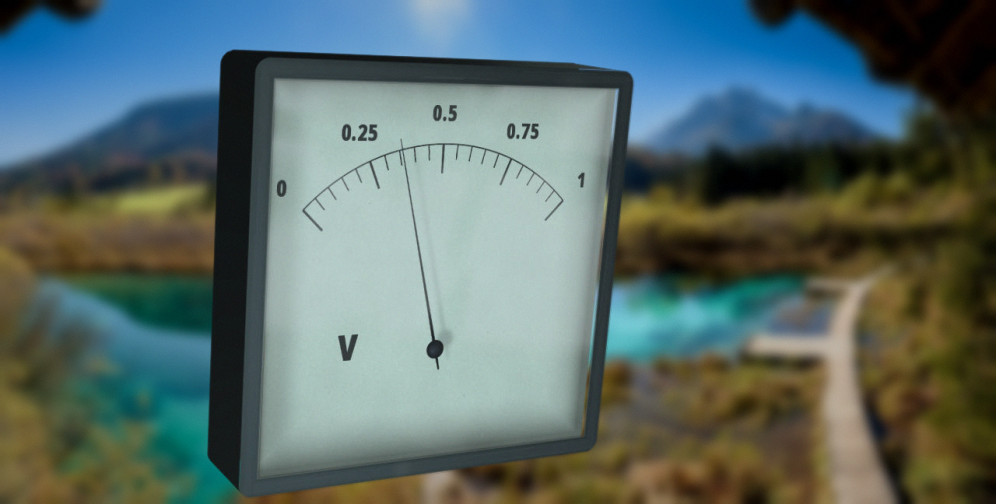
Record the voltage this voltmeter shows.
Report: 0.35 V
